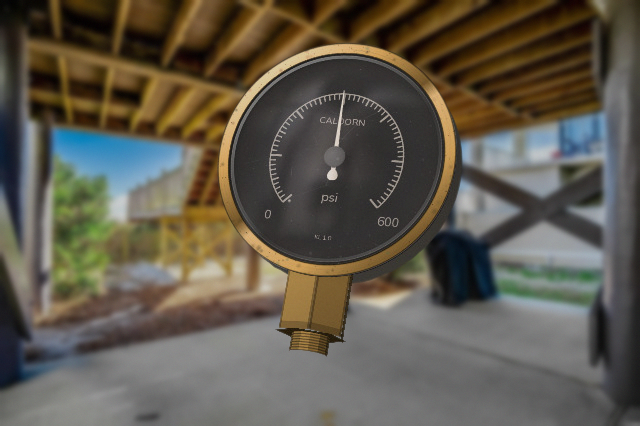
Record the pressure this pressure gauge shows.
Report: 300 psi
